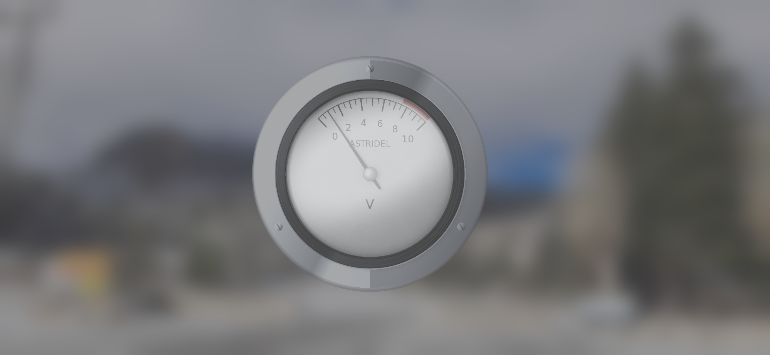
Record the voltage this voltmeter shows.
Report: 1 V
